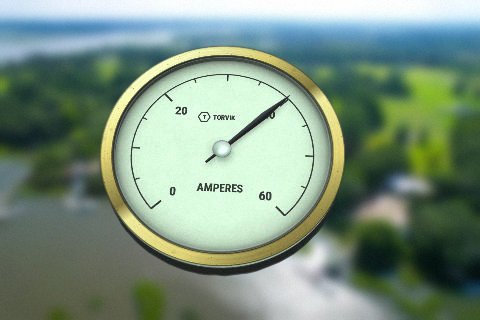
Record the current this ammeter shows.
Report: 40 A
